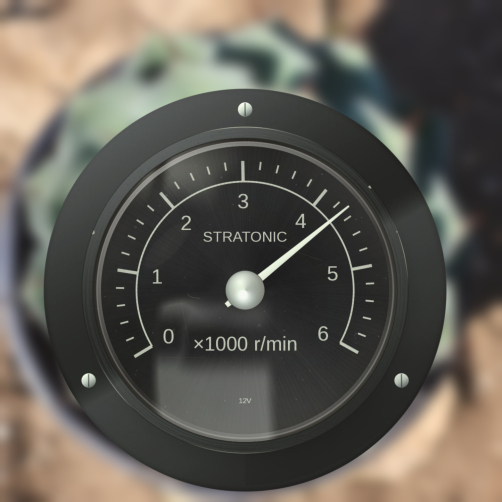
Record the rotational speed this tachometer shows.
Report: 4300 rpm
